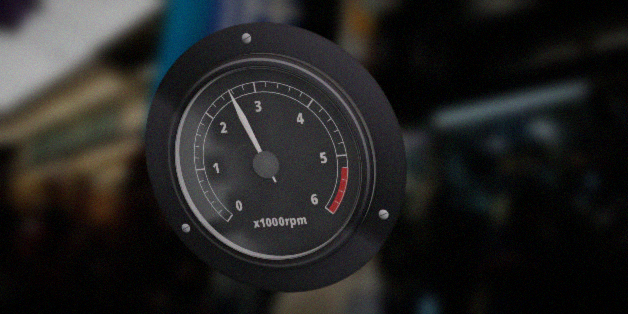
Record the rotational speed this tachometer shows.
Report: 2600 rpm
